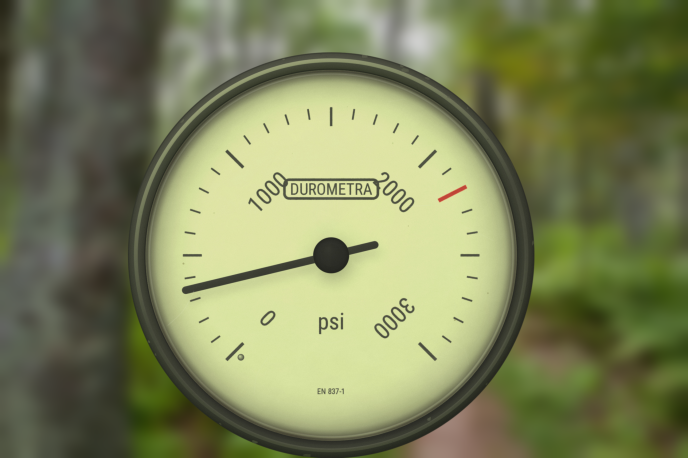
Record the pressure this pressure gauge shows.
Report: 350 psi
